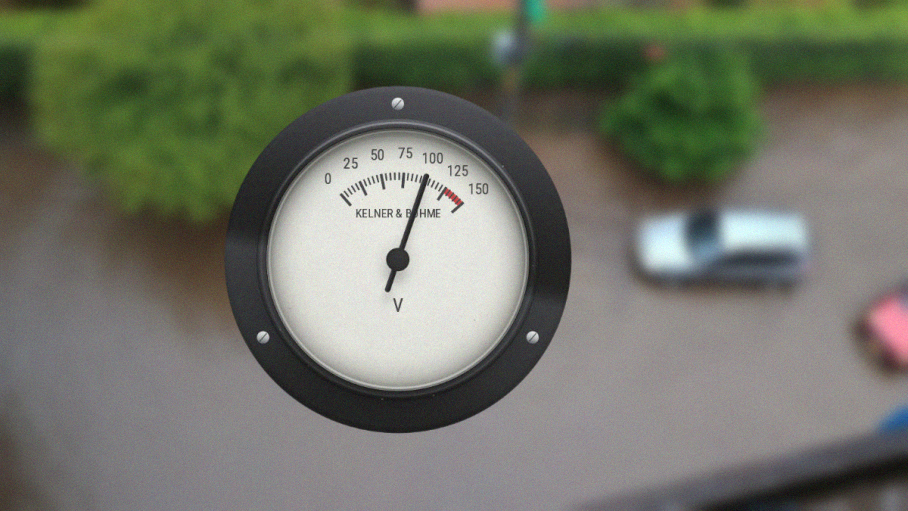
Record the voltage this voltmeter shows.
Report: 100 V
